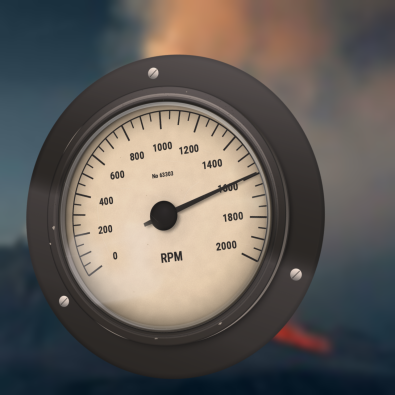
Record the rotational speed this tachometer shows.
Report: 1600 rpm
